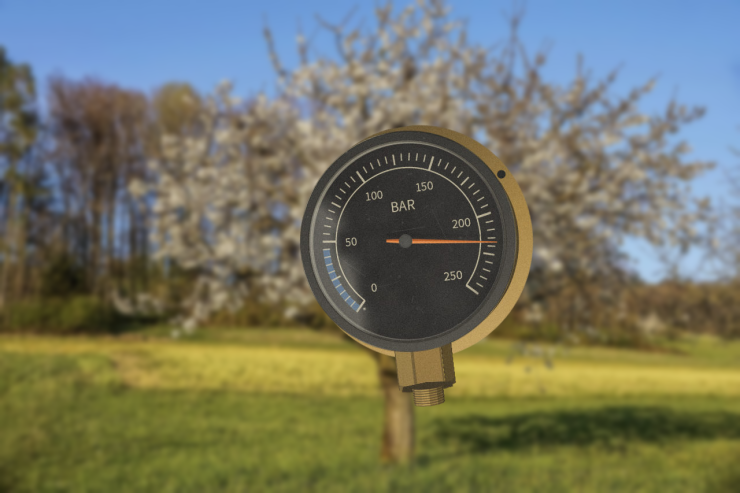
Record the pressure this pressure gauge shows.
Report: 217.5 bar
